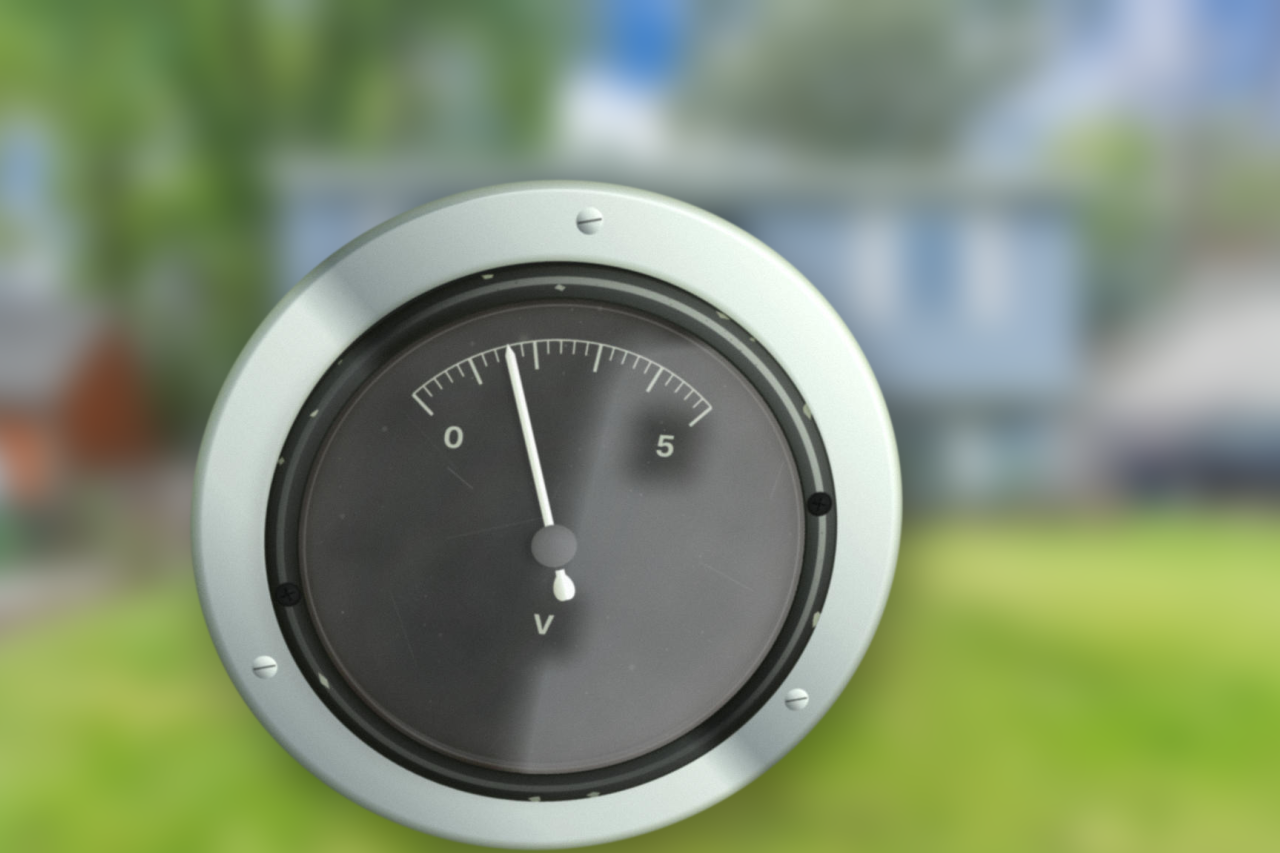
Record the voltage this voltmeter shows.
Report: 1.6 V
